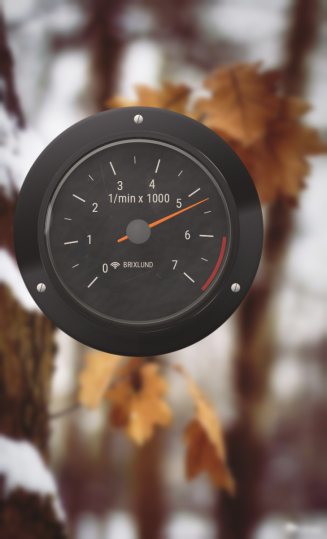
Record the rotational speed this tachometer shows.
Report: 5250 rpm
